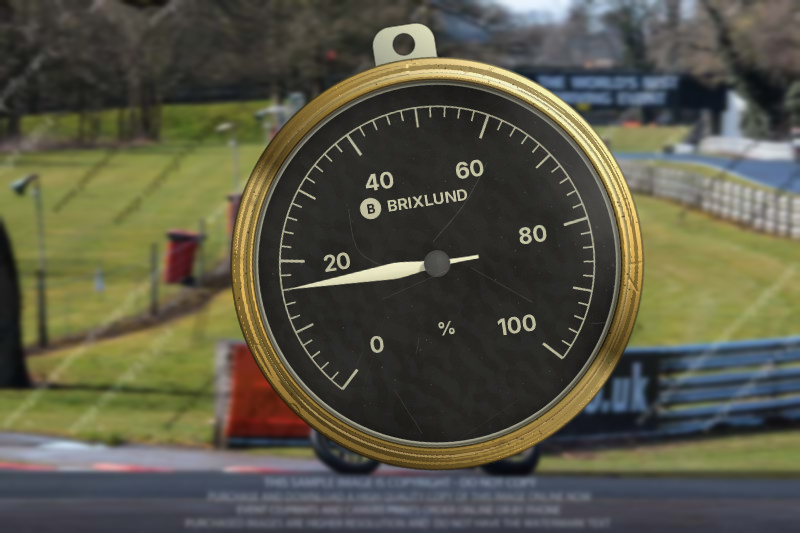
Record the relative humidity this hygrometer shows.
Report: 16 %
